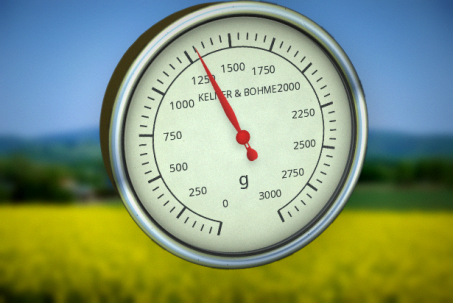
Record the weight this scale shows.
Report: 1300 g
